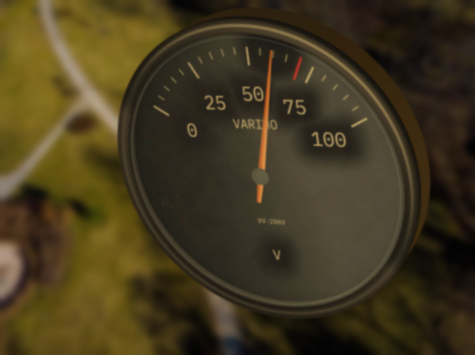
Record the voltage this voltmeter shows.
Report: 60 V
